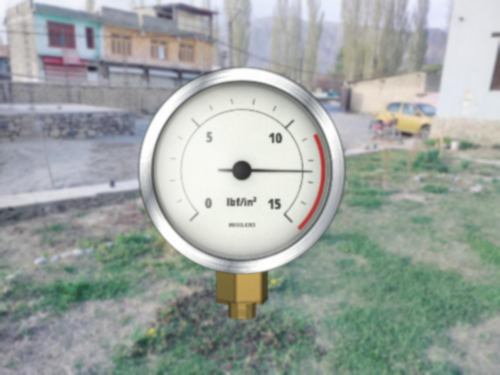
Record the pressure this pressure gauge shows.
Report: 12.5 psi
